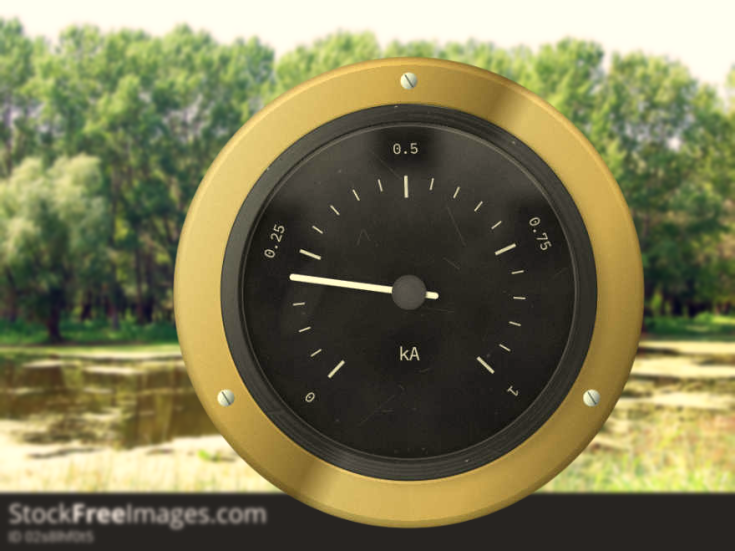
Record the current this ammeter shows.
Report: 0.2 kA
